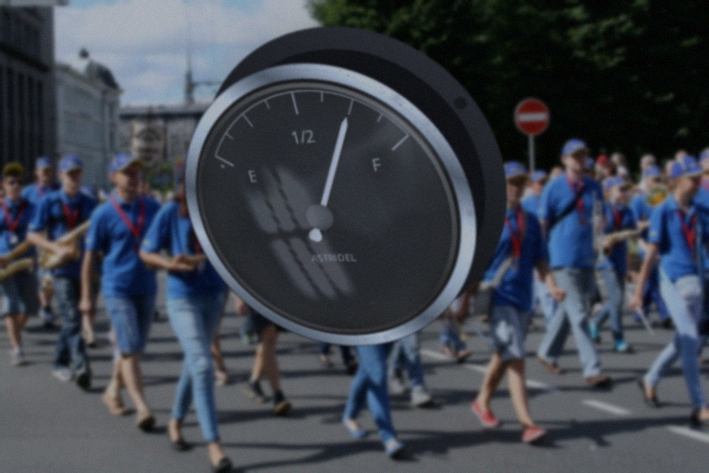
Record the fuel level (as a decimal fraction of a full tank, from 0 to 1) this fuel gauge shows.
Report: 0.75
